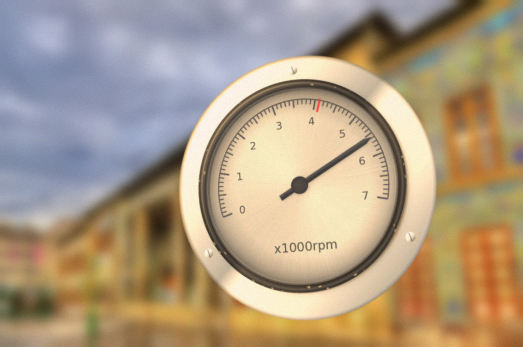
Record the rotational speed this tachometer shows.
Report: 5600 rpm
